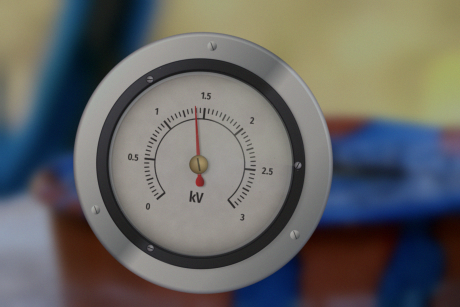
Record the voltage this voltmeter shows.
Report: 1.4 kV
